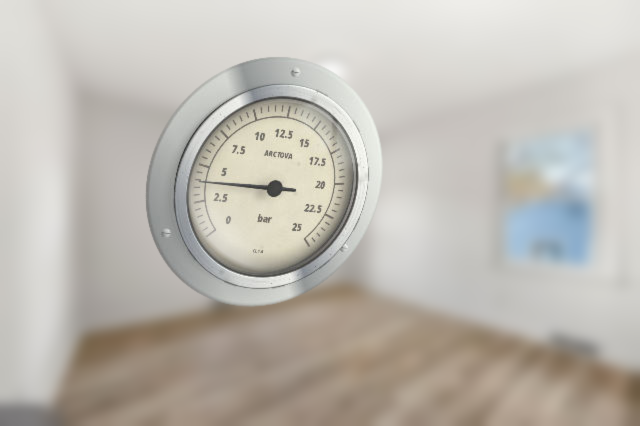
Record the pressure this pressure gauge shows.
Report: 4 bar
